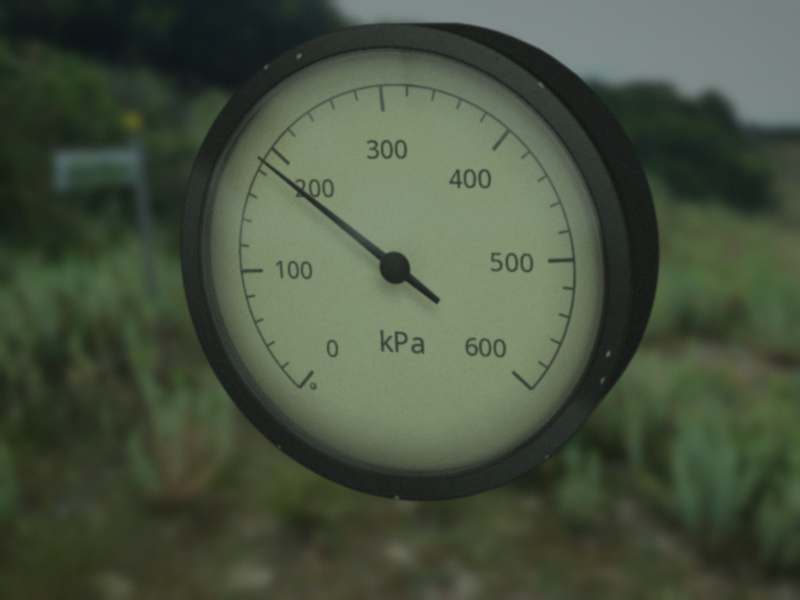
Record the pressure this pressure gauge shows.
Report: 190 kPa
